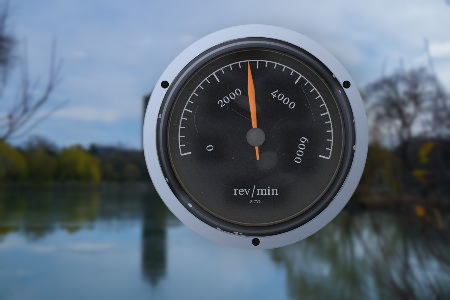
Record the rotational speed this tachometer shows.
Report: 2800 rpm
